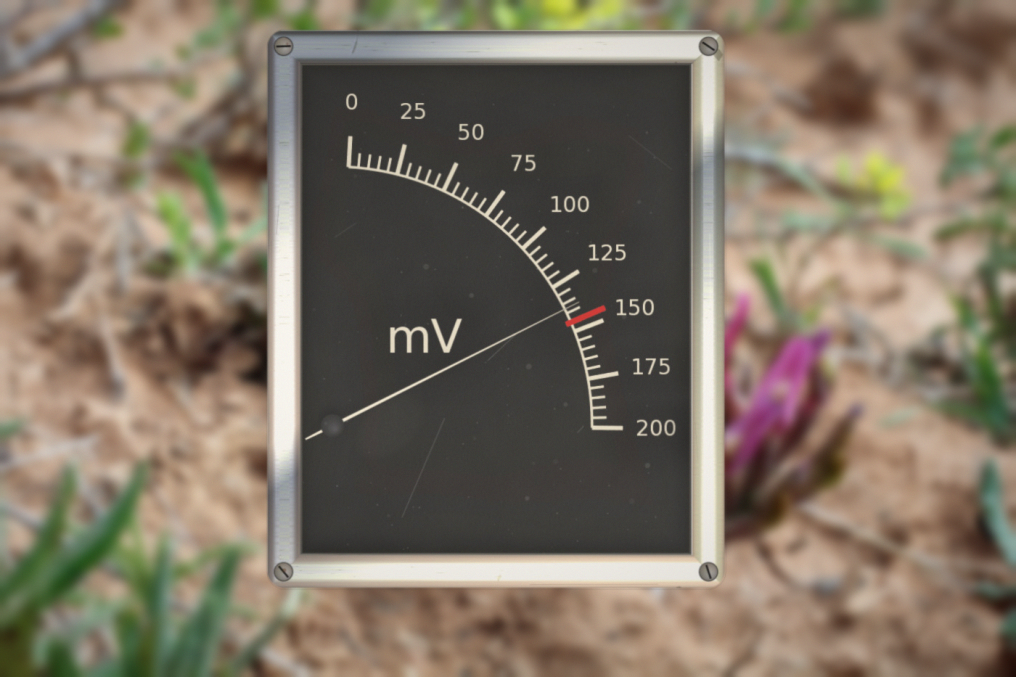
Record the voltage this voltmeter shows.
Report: 137.5 mV
